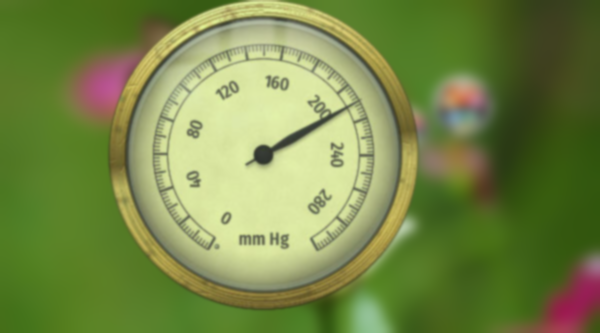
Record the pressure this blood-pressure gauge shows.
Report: 210 mmHg
